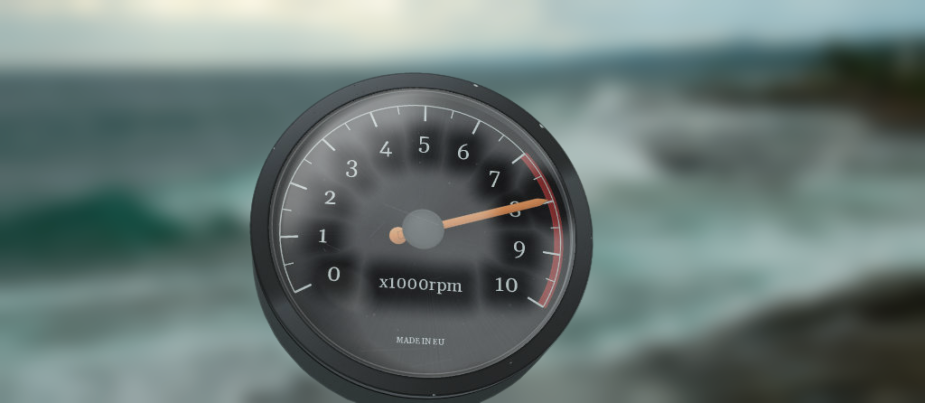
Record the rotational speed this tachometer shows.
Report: 8000 rpm
